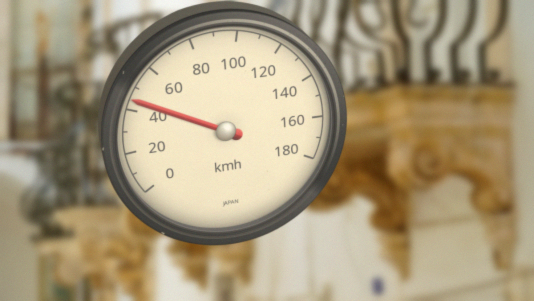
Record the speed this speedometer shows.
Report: 45 km/h
